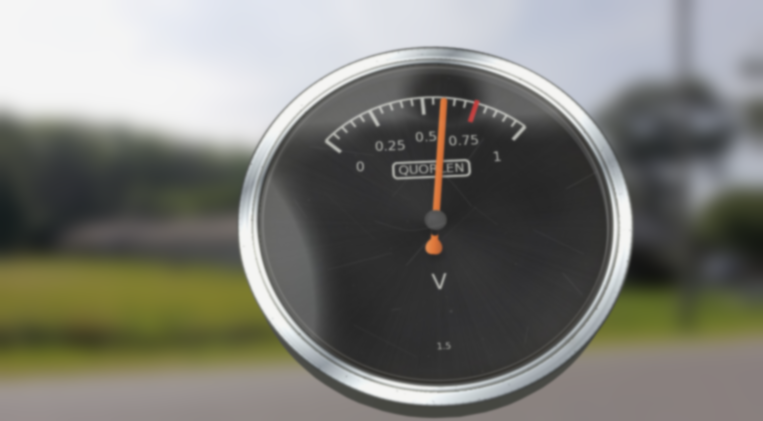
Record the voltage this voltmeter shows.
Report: 0.6 V
